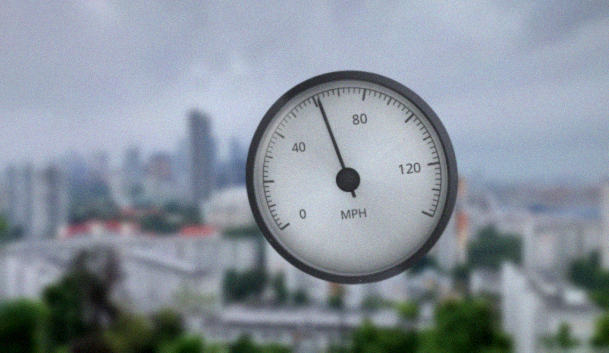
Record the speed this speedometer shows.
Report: 62 mph
